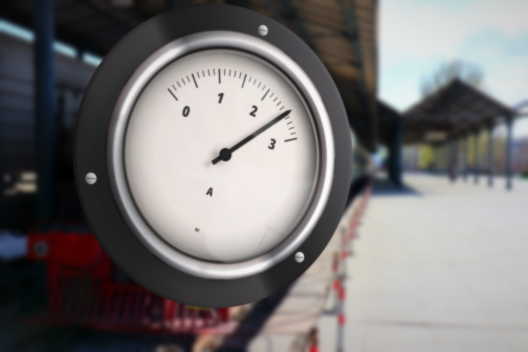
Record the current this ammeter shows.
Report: 2.5 A
